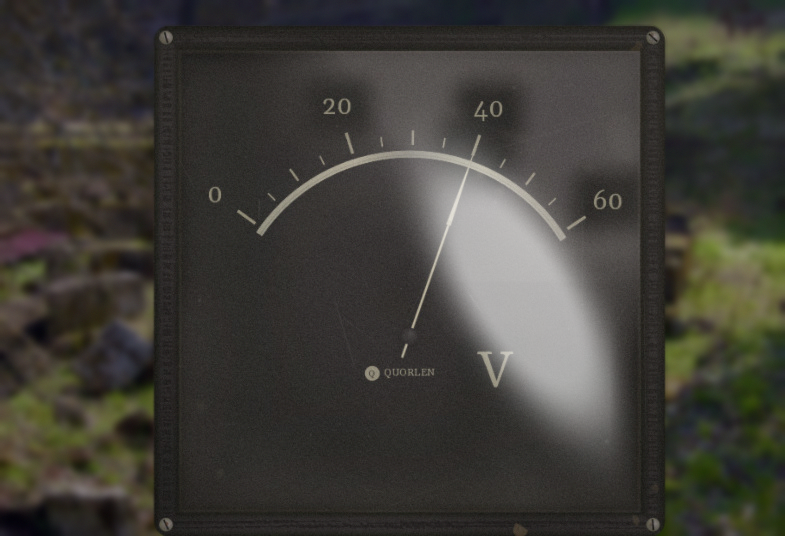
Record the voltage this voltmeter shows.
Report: 40 V
